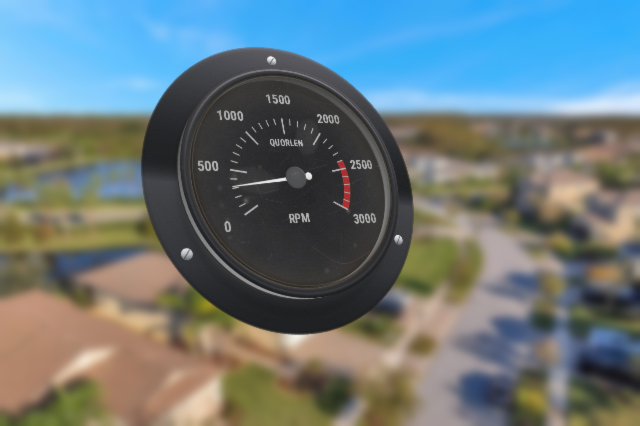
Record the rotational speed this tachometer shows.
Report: 300 rpm
